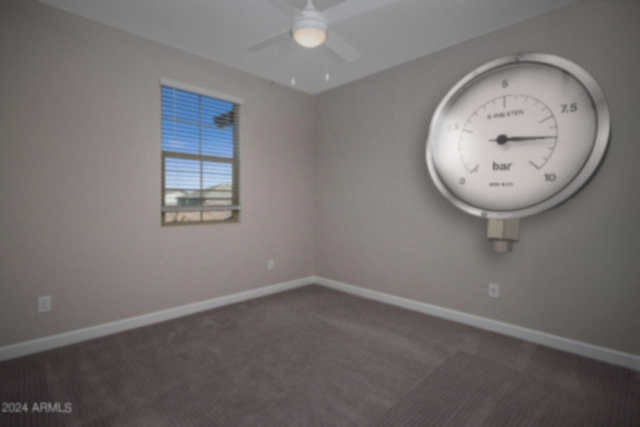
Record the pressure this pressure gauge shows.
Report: 8.5 bar
